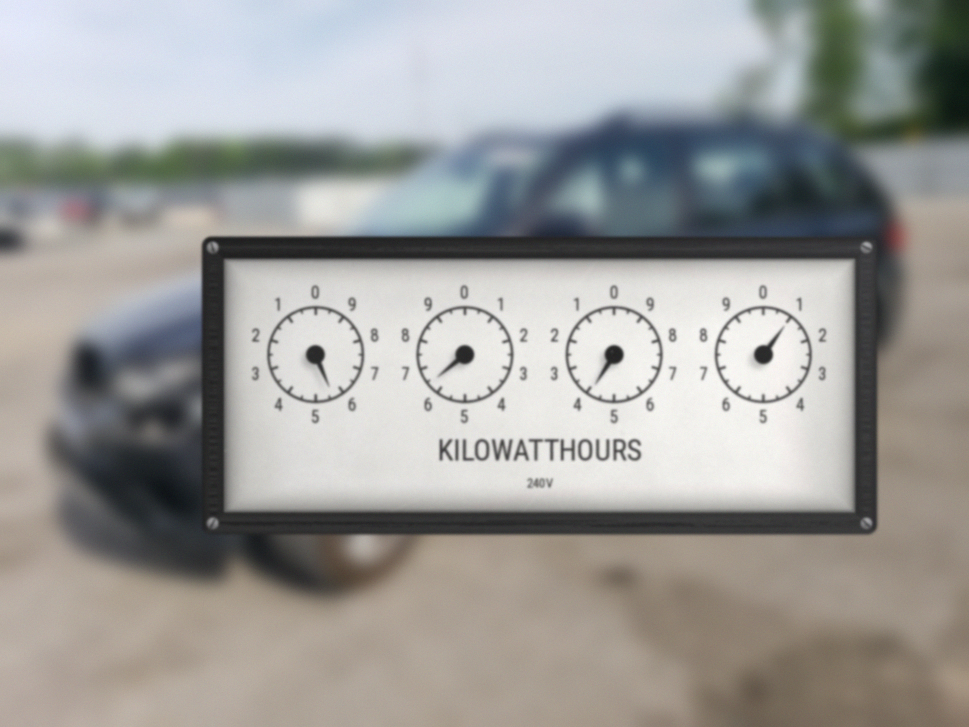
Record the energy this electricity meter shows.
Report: 5641 kWh
